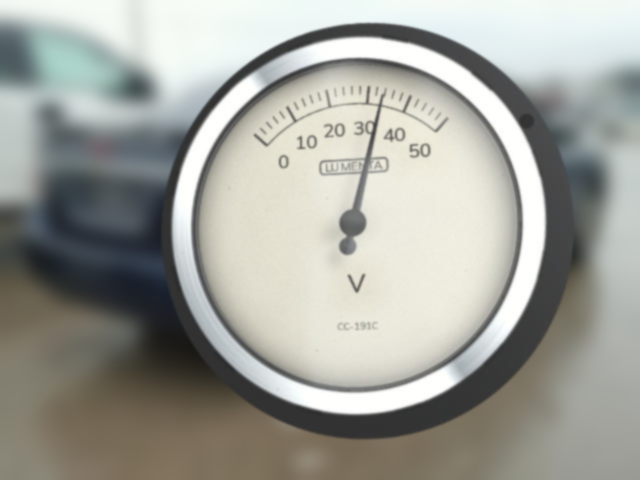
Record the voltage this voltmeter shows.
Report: 34 V
